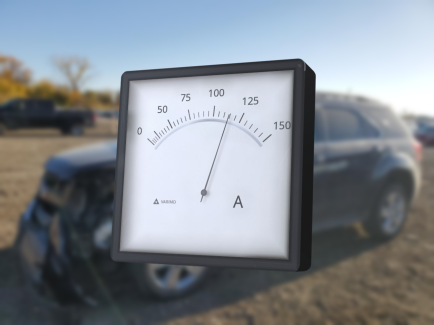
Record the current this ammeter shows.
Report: 115 A
